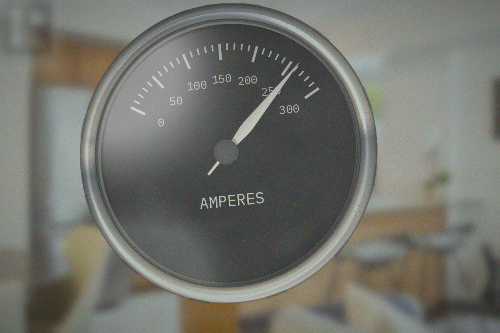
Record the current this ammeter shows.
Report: 260 A
